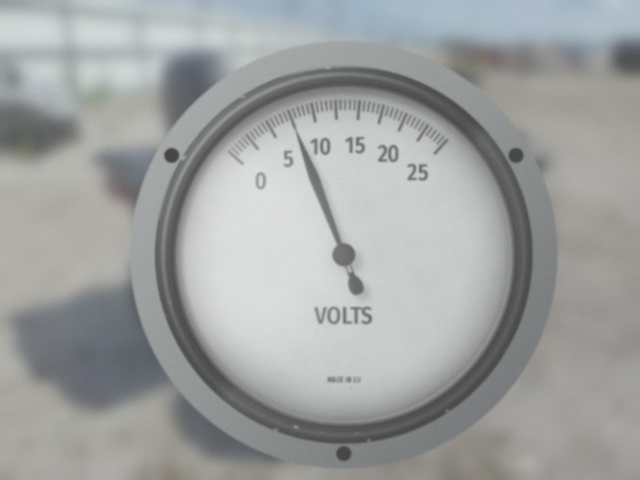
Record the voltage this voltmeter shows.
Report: 7.5 V
